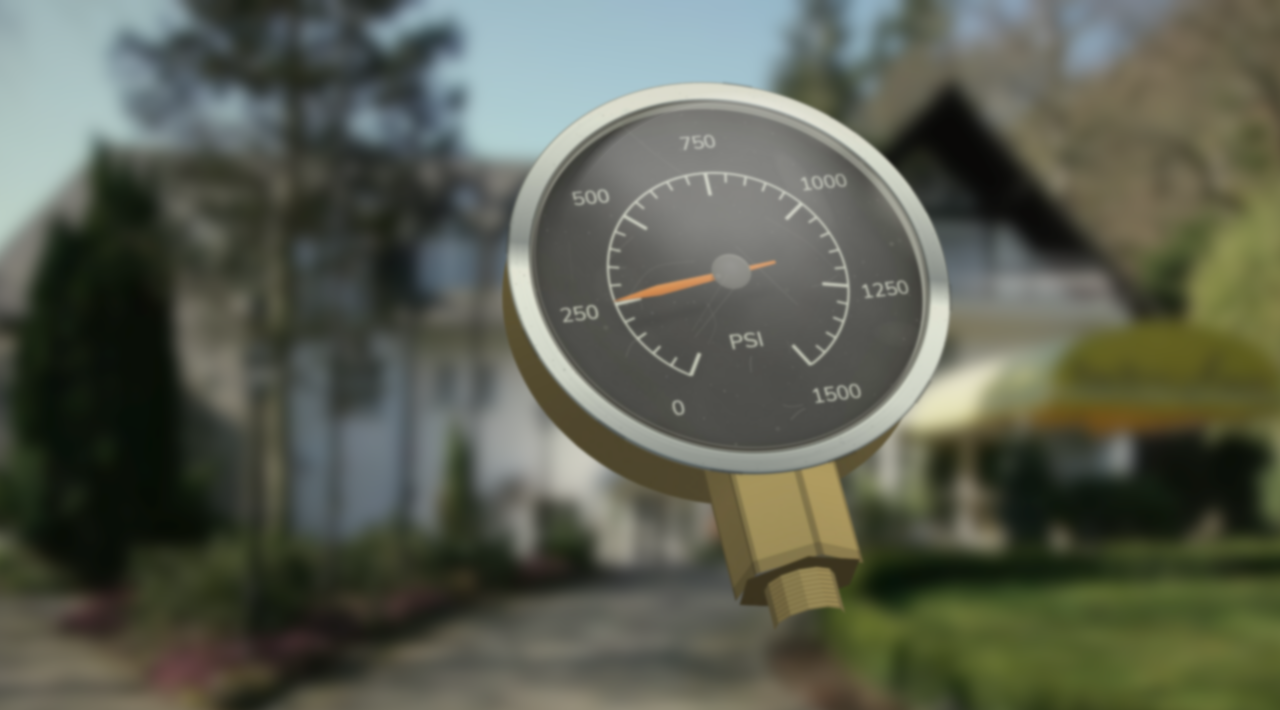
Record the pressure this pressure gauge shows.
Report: 250 psi
